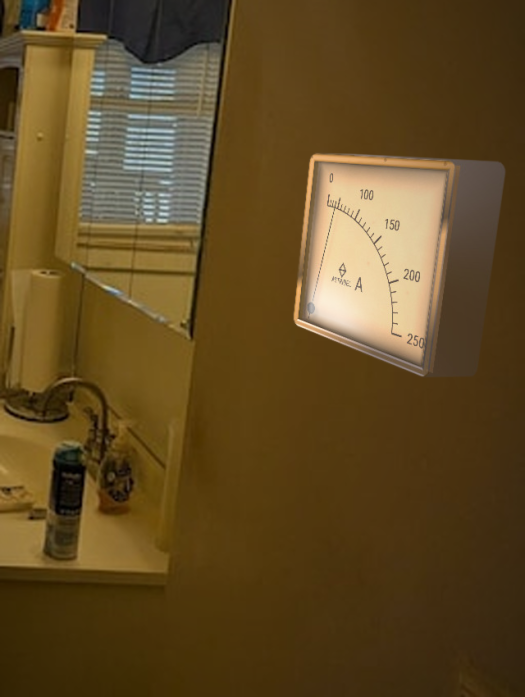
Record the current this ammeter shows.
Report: 50 A
